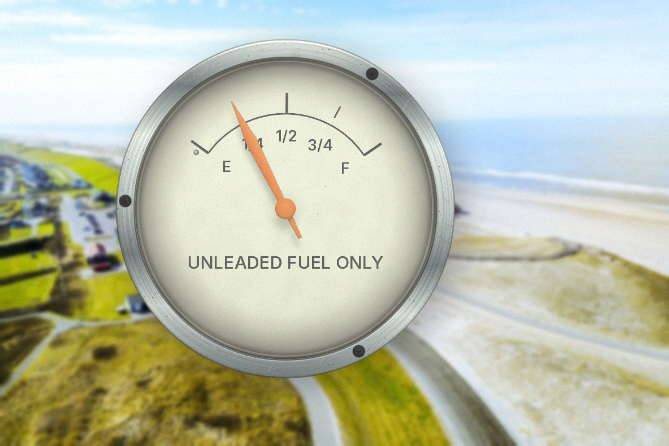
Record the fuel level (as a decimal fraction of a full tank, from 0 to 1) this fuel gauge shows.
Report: 0.25
